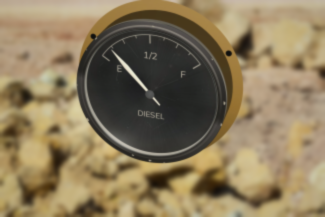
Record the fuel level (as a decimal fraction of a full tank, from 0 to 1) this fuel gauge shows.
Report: 0.125
